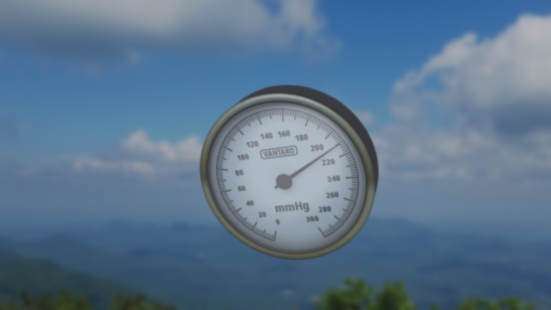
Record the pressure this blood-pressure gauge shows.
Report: 210 mmHg
